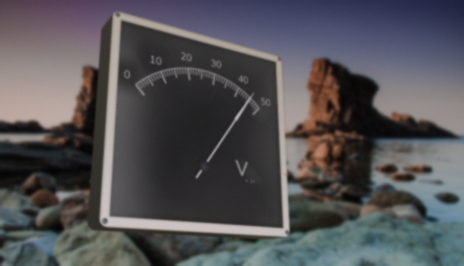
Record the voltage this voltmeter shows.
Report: 45 V
